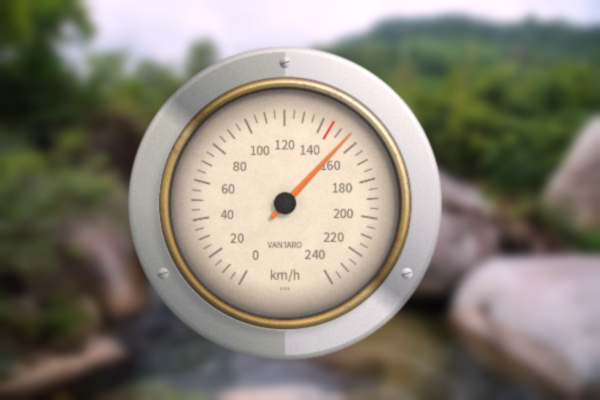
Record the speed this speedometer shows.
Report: 155 km/h
